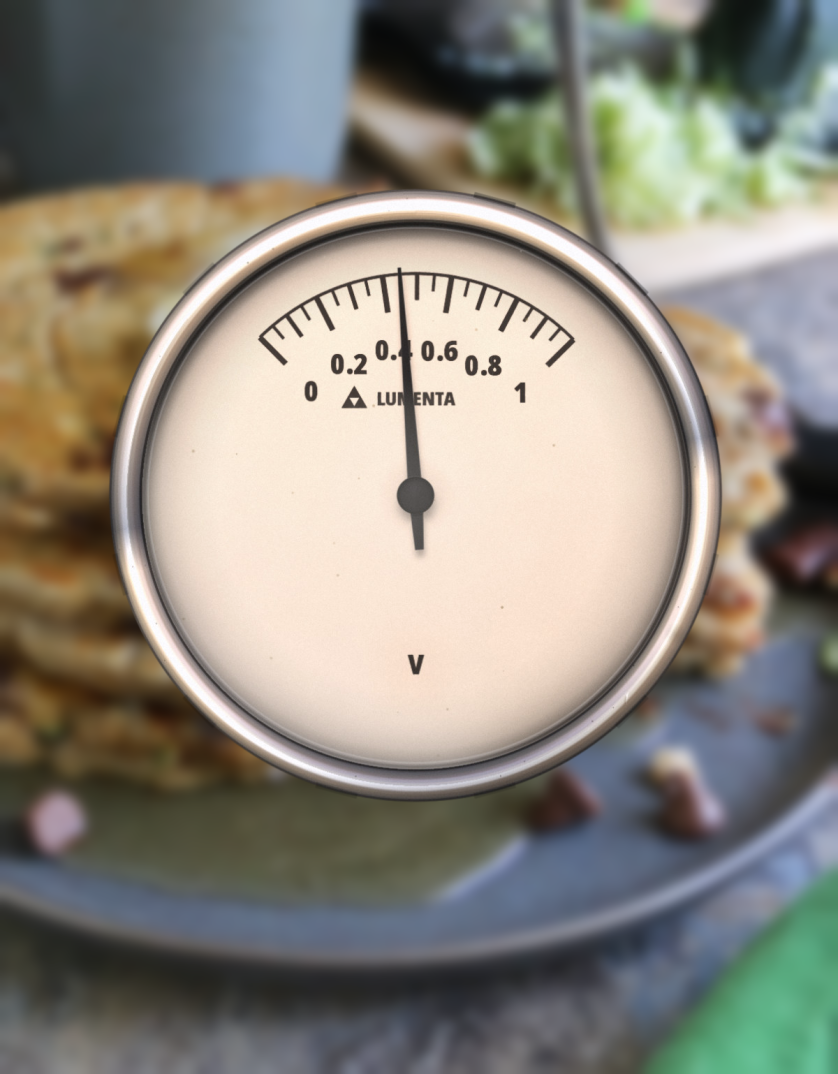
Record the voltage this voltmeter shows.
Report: 0.45 V
